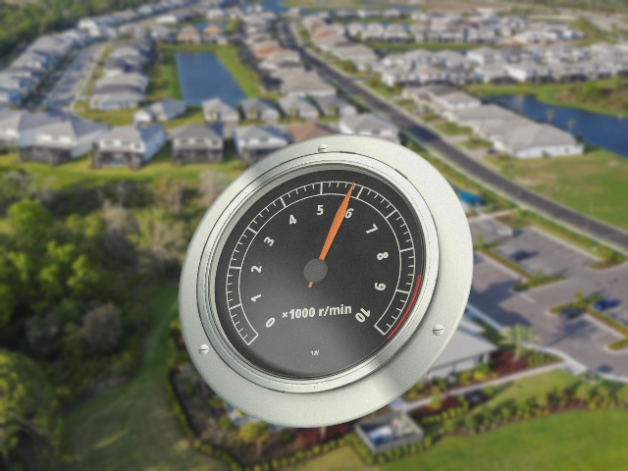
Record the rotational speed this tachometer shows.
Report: 5800 rpm
